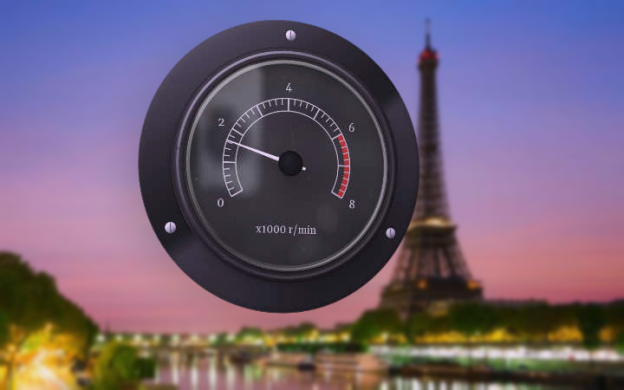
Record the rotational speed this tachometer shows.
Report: 1600 rpm
